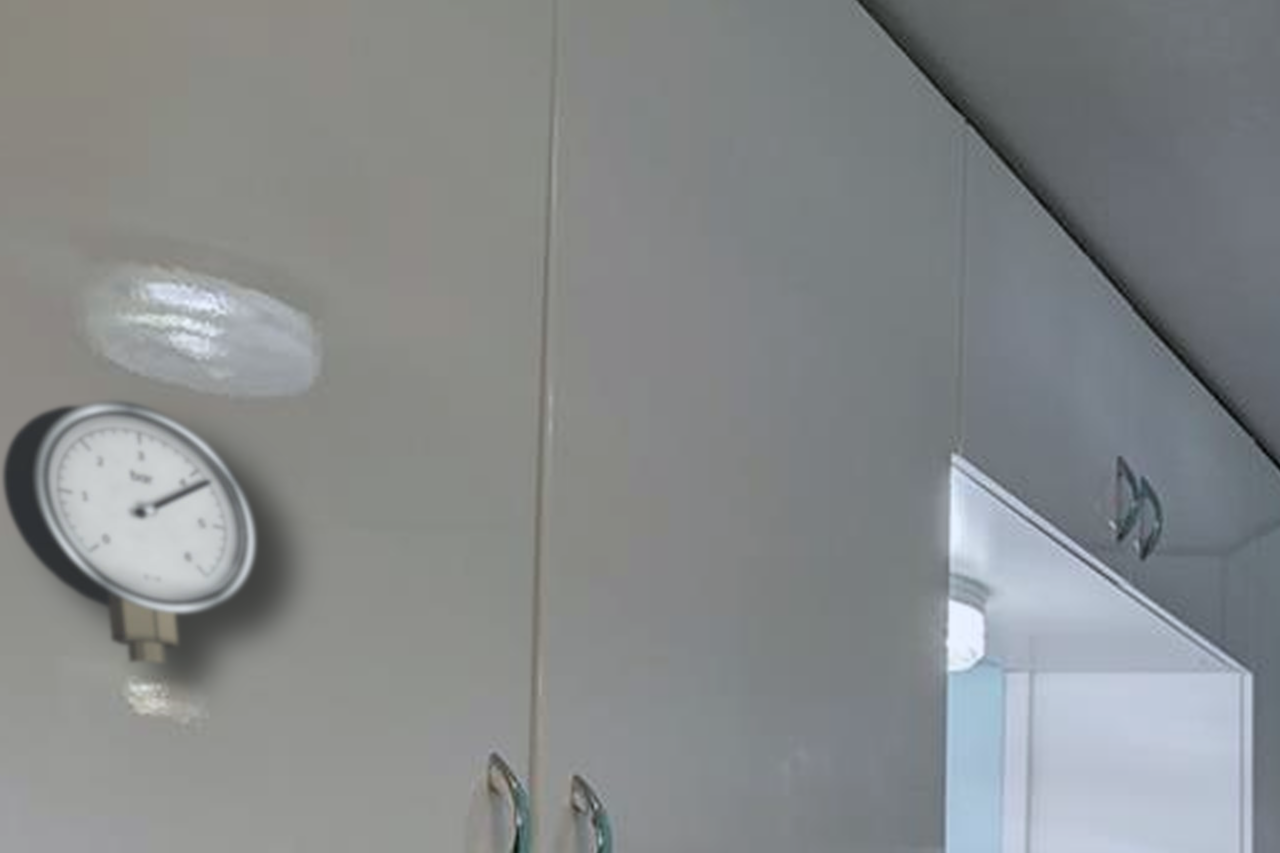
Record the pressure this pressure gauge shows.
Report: 4.2 bar
